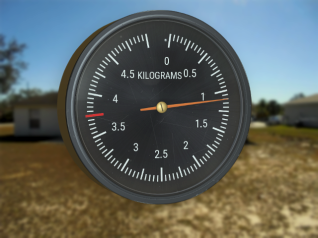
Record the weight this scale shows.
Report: 1.1 kg
